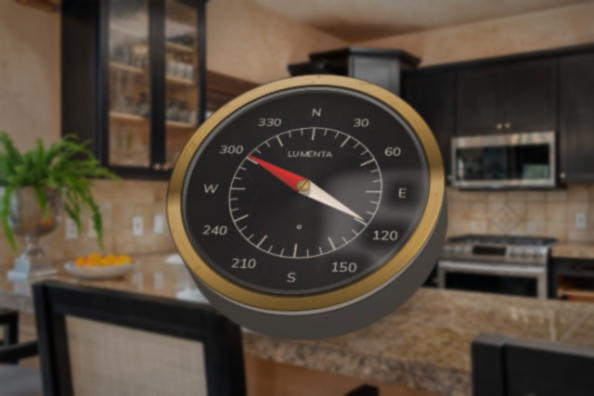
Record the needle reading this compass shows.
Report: 300 °
